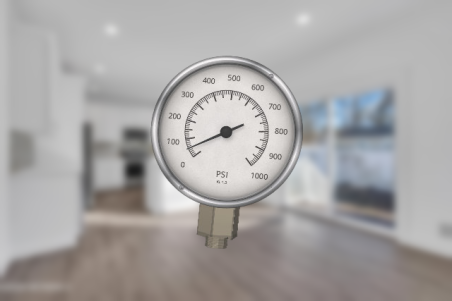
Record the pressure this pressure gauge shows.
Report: 50 psi
